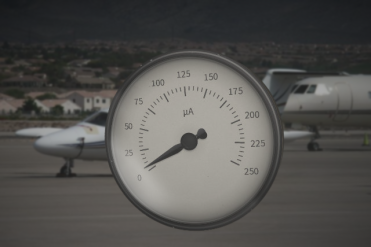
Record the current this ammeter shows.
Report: 5 µA
